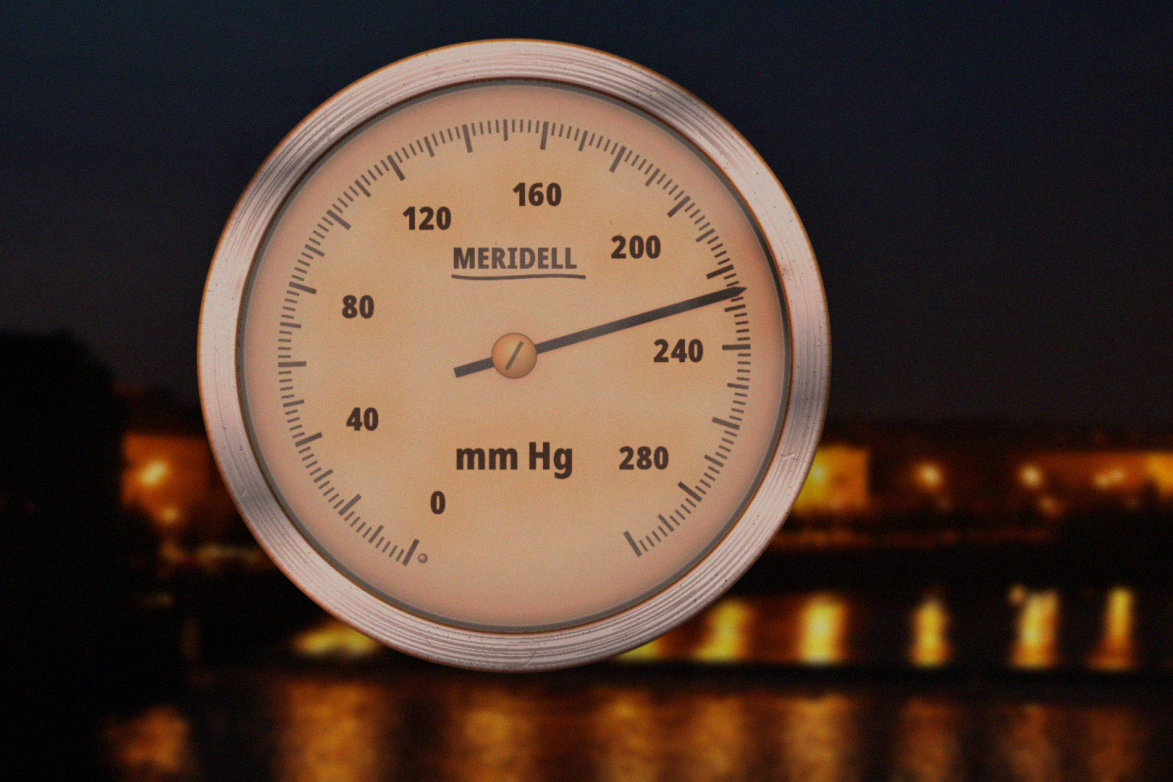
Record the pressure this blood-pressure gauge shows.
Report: 226 mmHg
